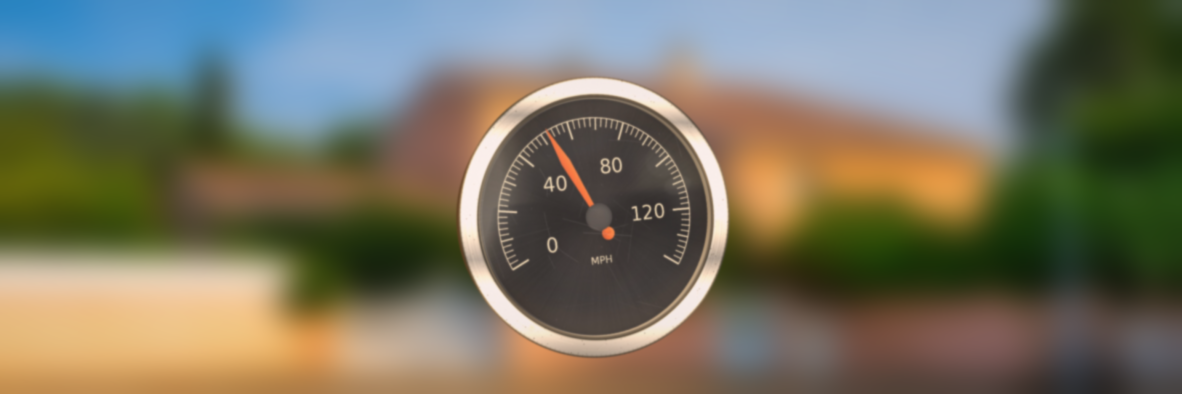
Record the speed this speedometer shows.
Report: 52 mph
